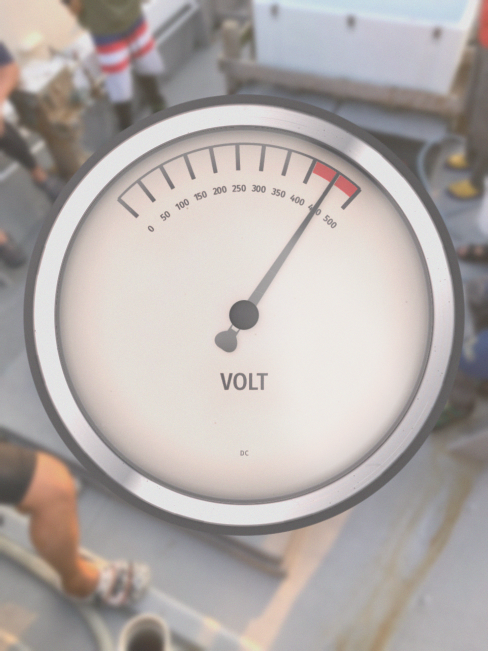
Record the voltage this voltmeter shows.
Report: 450 V
